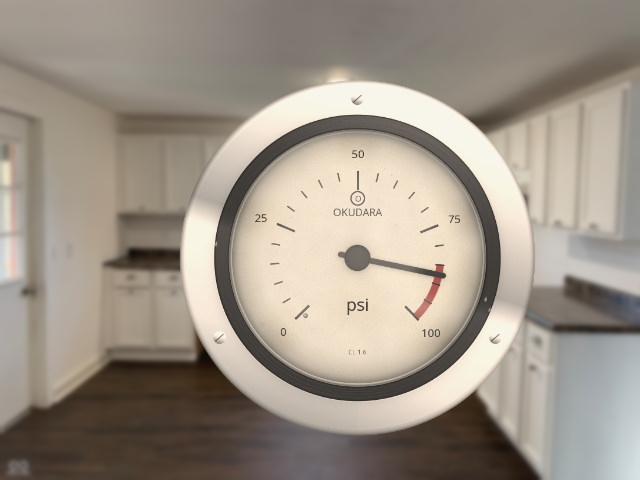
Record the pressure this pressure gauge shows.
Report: 87.5 psi
